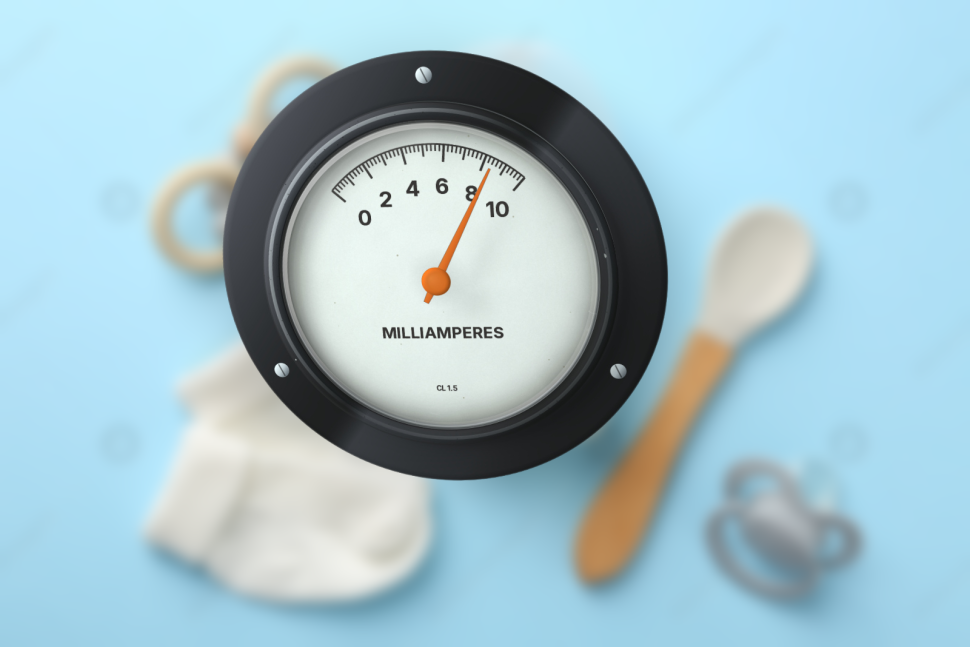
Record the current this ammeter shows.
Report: 8.4 mA
